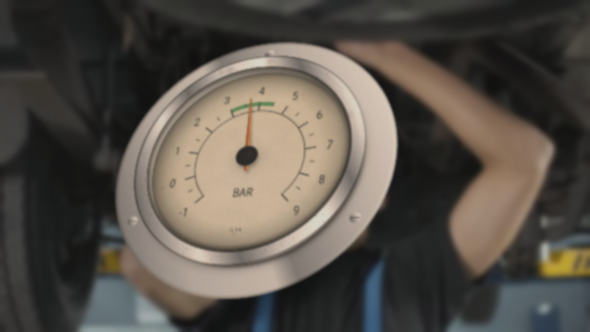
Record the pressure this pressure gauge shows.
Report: 3.75 bar
